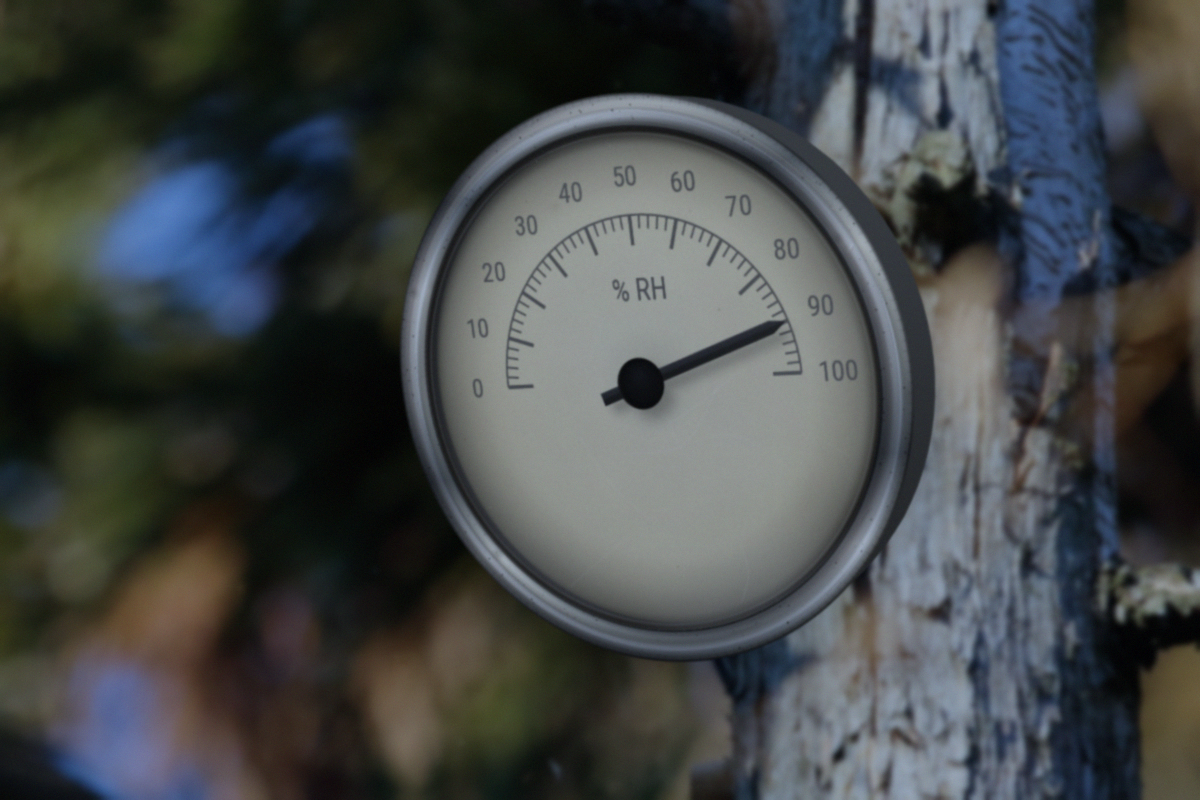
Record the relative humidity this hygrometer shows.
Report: 90 %
